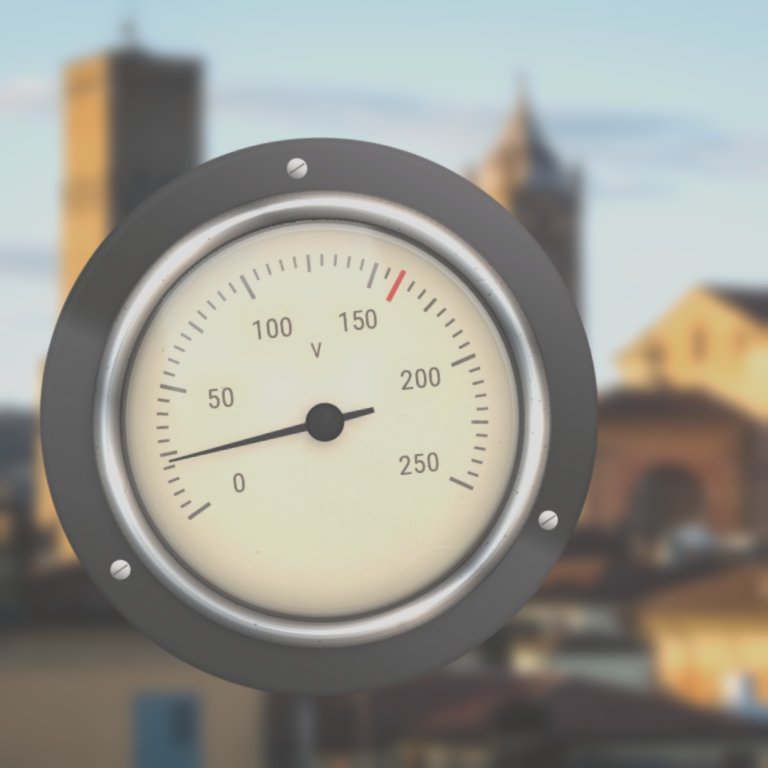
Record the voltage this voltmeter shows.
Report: 22.5 V
